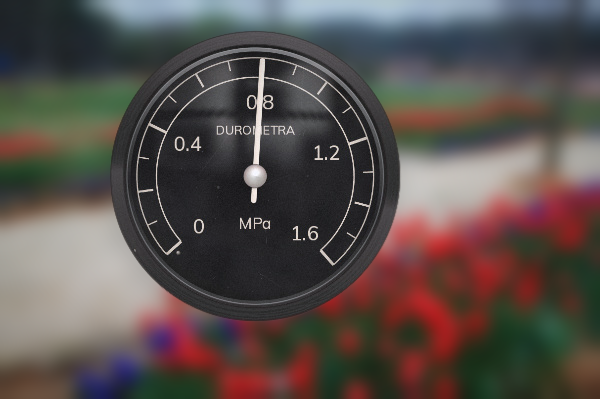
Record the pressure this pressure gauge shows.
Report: 0.8 MPa
